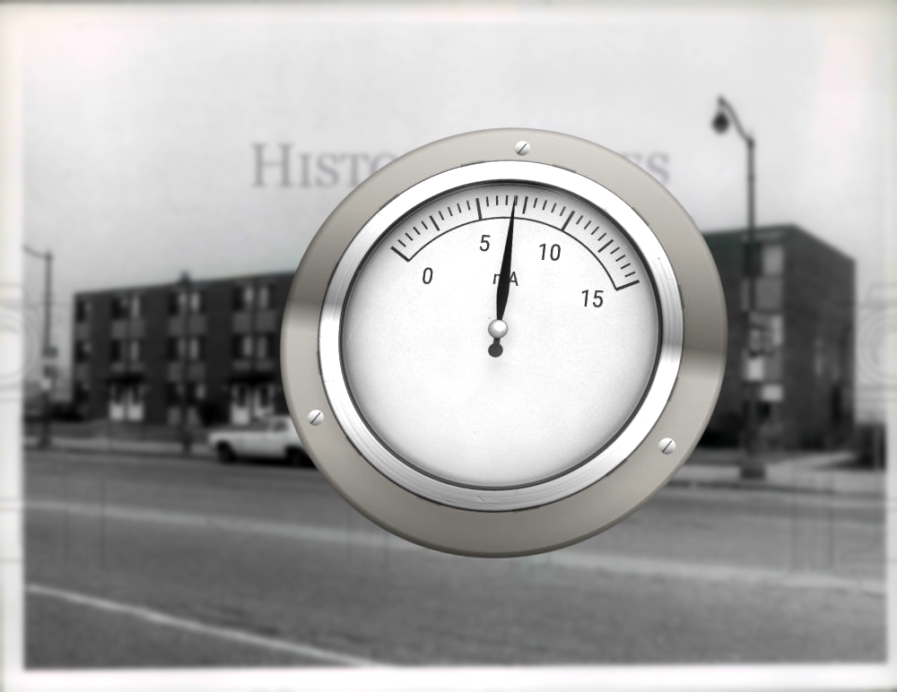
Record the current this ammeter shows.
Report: 7 mA
